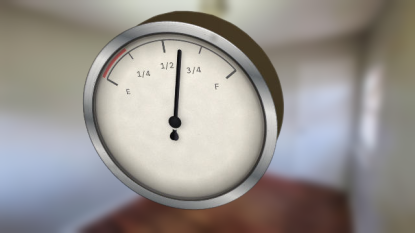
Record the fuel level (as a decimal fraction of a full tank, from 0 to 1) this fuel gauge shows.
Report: 0.625
